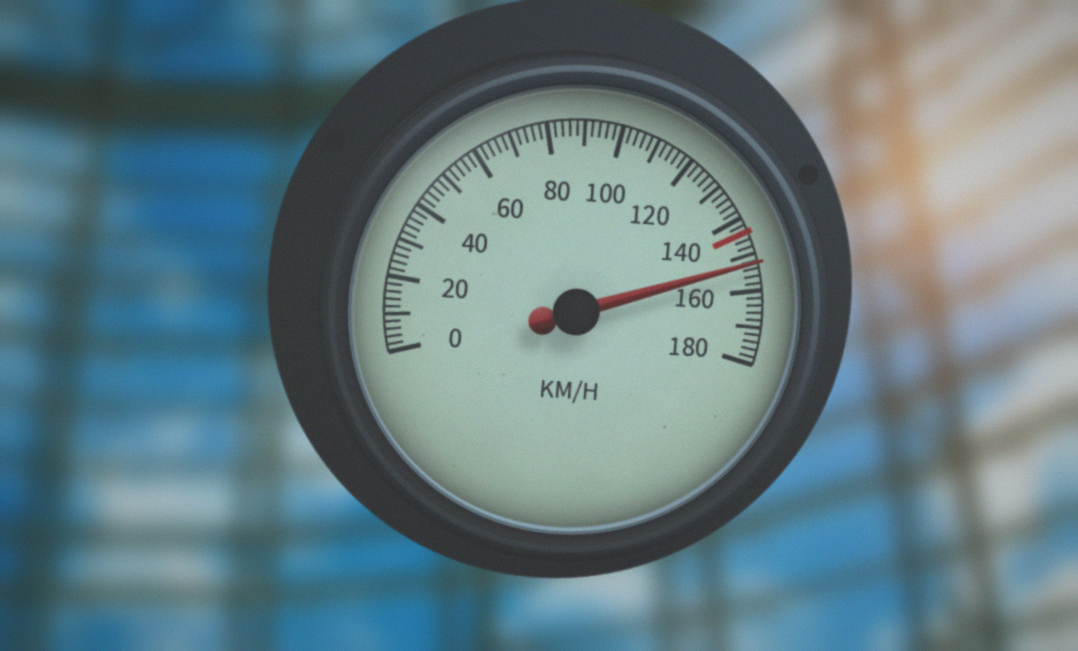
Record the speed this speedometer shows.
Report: 152 km/h
